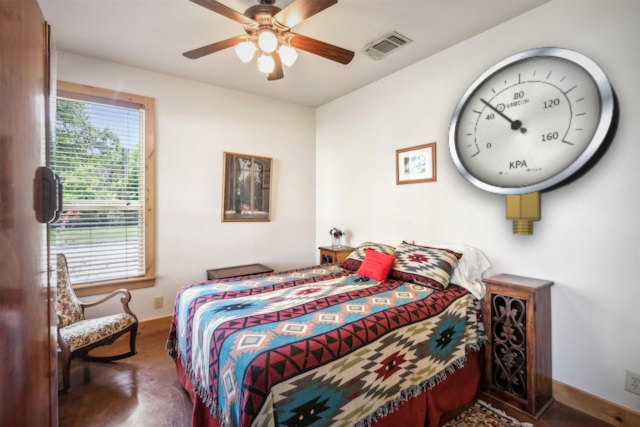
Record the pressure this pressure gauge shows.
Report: 50 kPa
